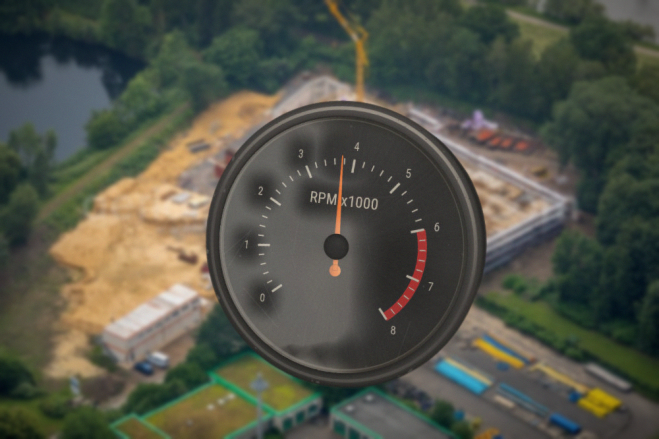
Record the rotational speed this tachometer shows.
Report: 3800 rpm
